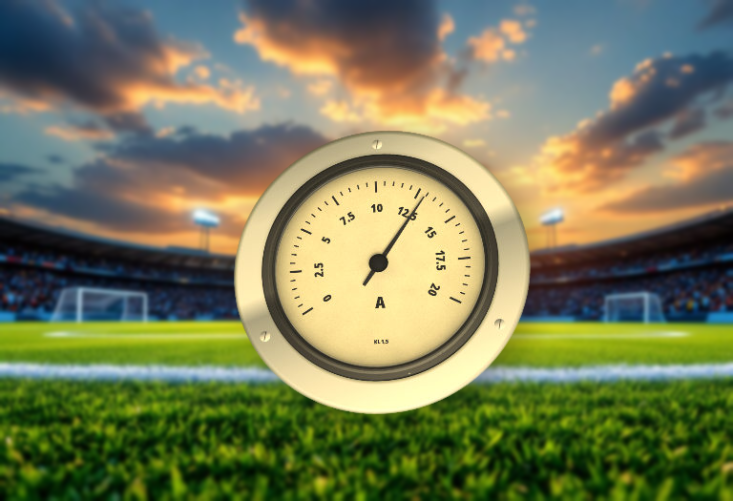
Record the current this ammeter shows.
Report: 13 A
